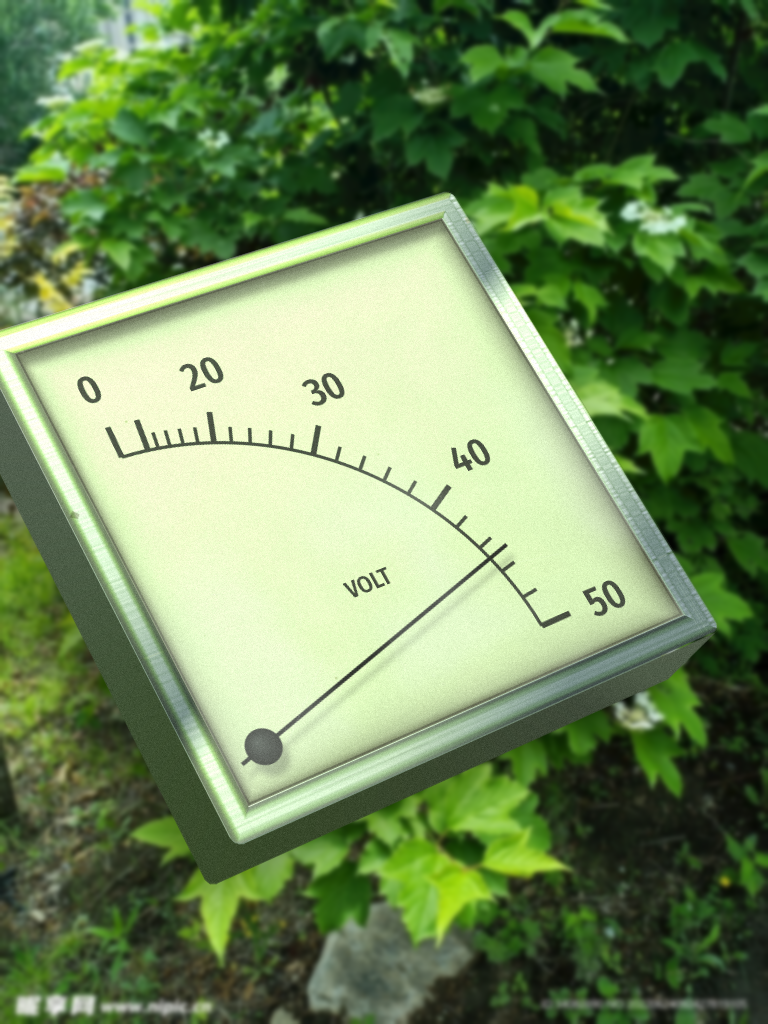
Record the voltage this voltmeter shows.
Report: 45 V
